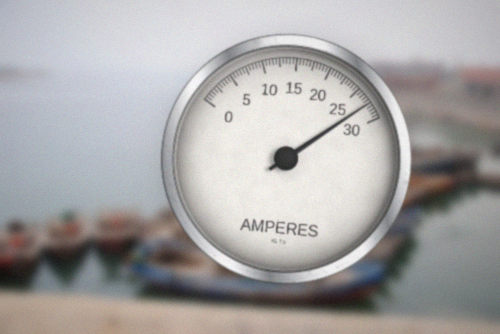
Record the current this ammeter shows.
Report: 27.5 A
